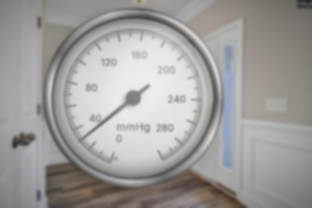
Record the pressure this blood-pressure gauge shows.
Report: 30 mmHg
